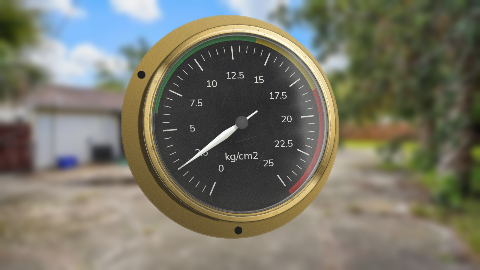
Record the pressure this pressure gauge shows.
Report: 2.5 kg/cm²
